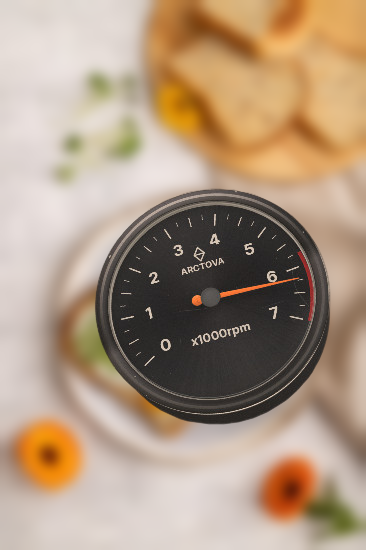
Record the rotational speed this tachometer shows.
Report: 6250 rpm
